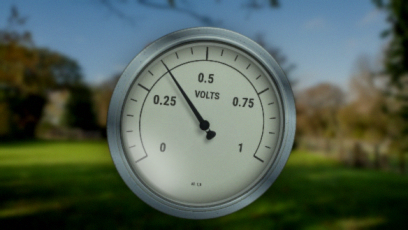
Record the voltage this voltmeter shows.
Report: 0.35 V
